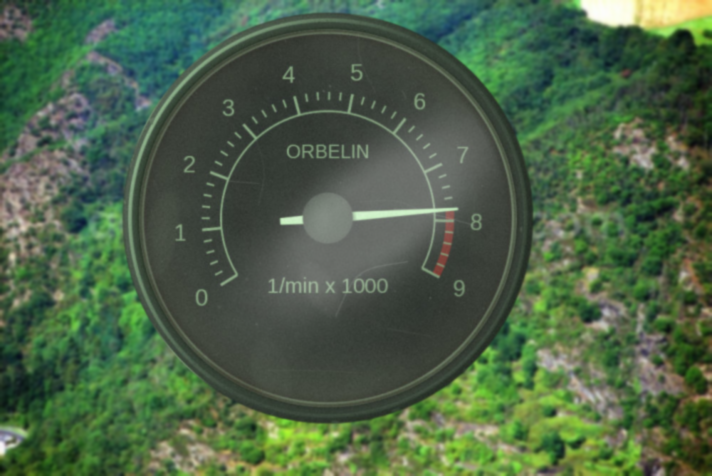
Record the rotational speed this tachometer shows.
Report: 7800 rpm
